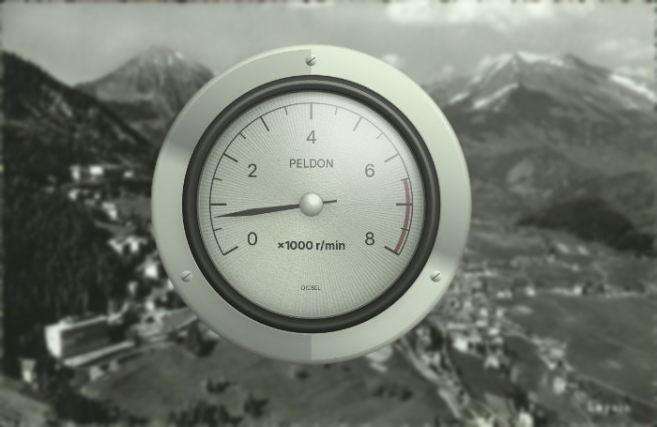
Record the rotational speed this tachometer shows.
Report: 750 rpm
